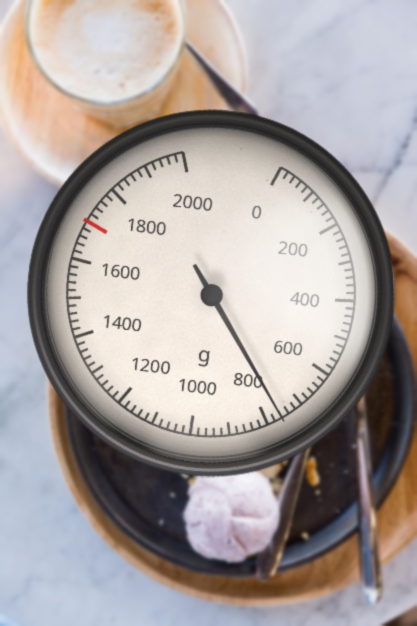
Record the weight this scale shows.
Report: 760 g
